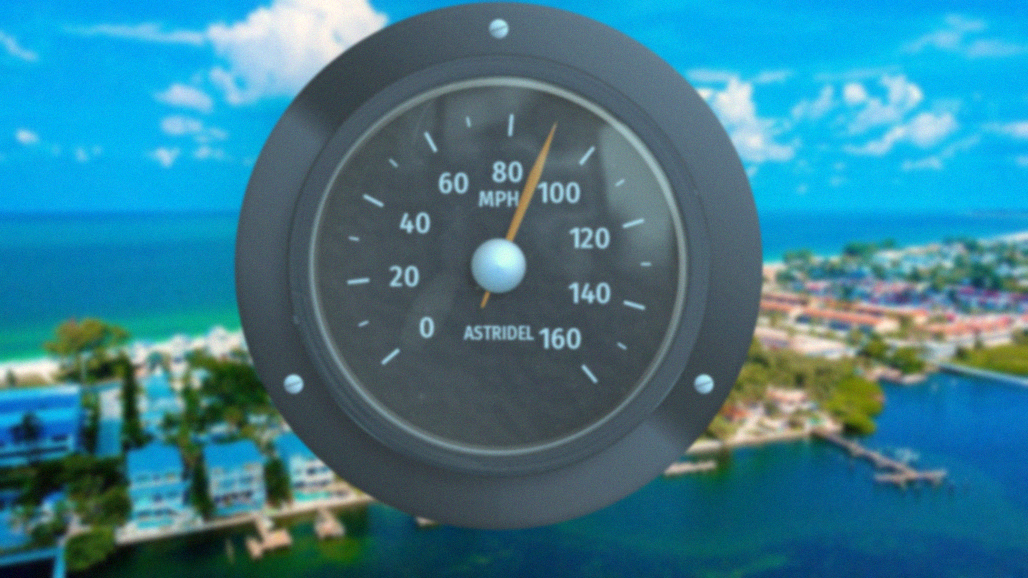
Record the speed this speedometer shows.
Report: 90 mph
